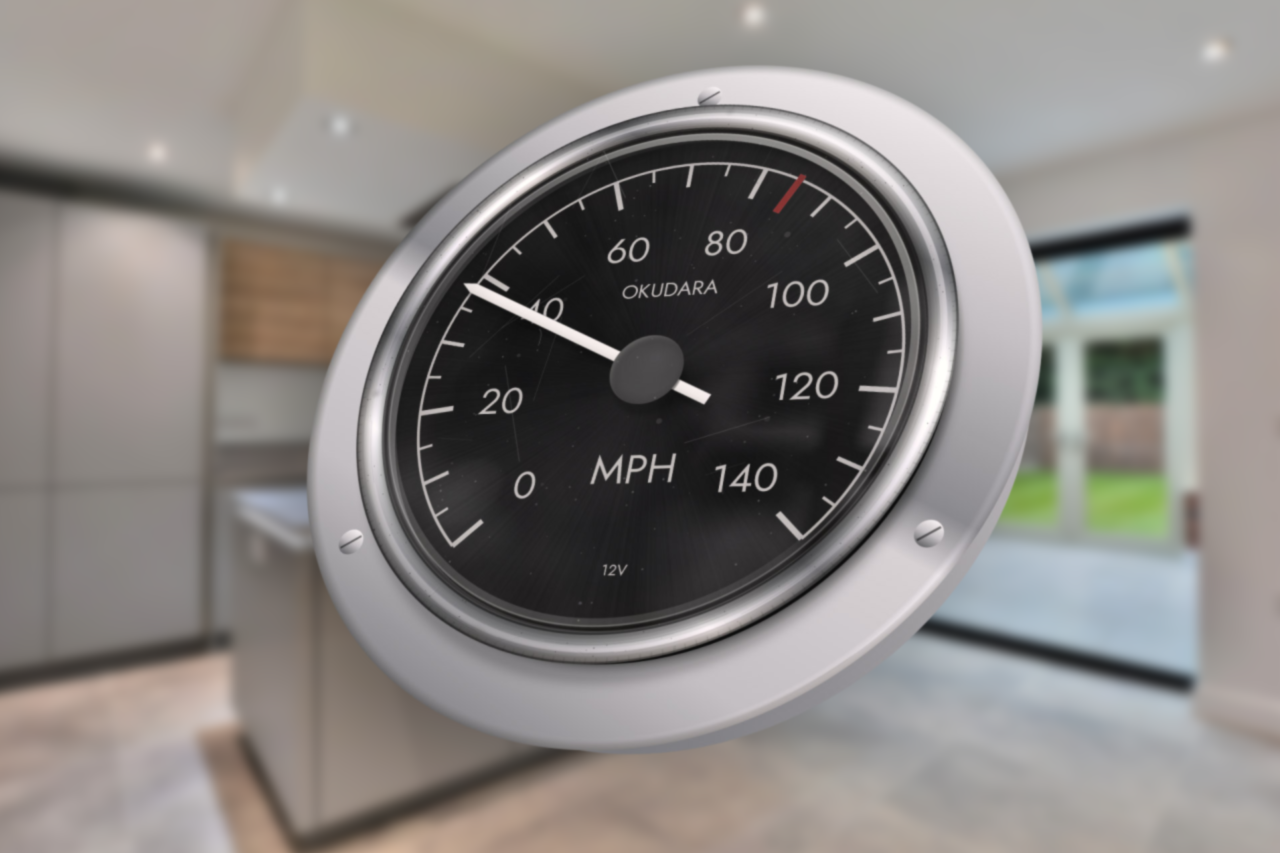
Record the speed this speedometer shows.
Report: 37.5 mph
